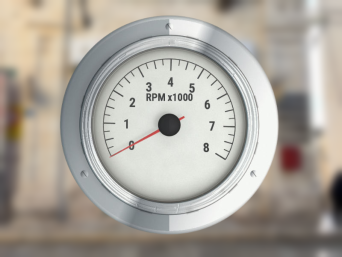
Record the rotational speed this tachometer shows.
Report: 0 rpm
